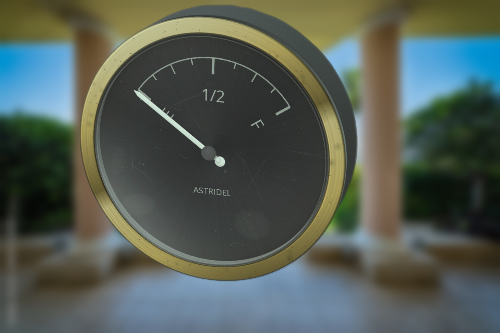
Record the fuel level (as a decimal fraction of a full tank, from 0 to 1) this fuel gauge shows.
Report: 0
